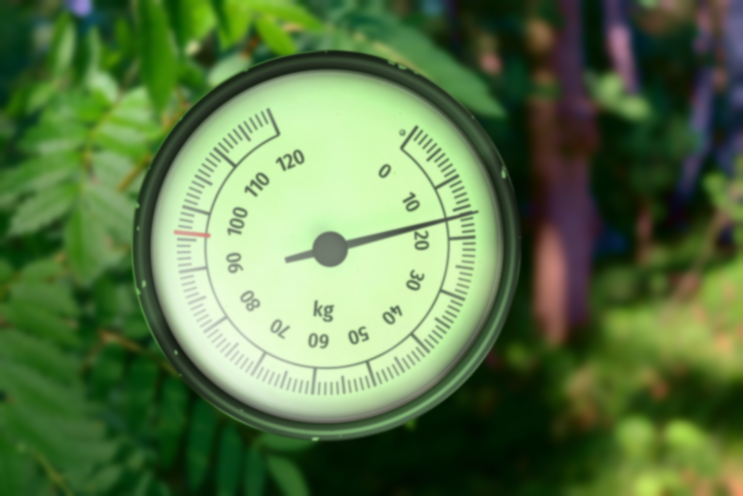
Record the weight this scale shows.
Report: 16 kg
